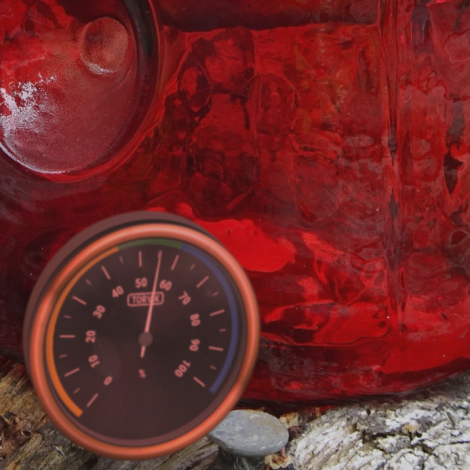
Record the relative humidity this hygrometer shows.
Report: 55 %
